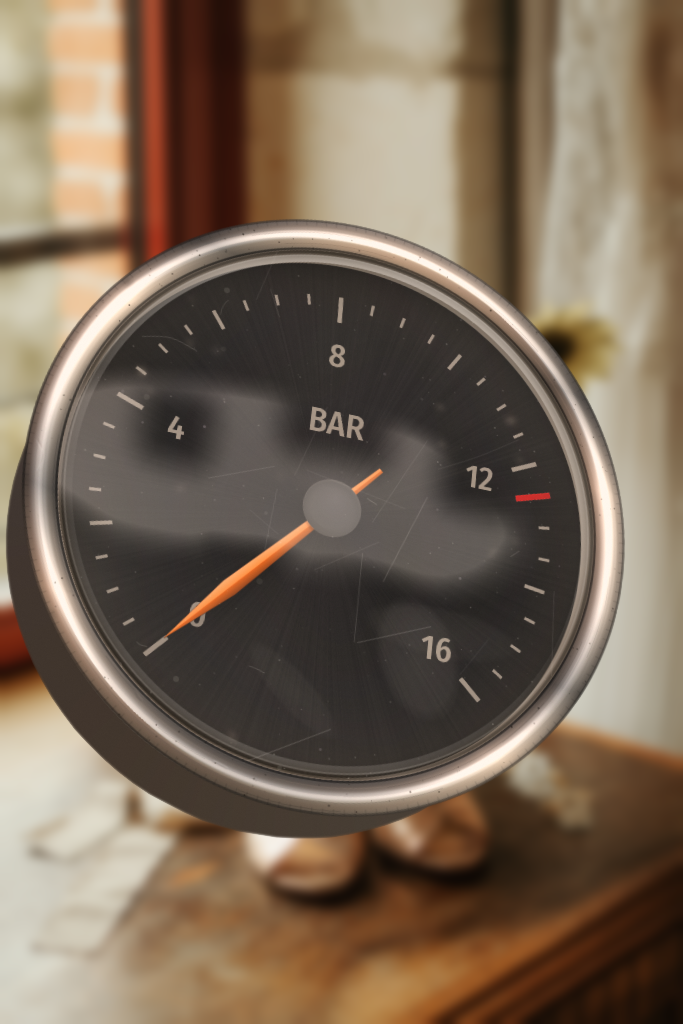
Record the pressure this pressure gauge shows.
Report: 0 bar
